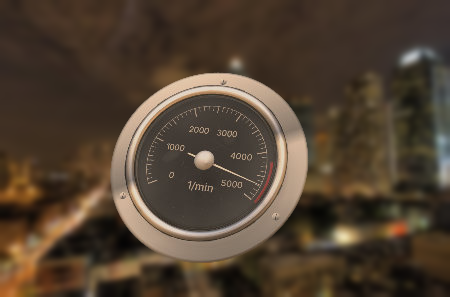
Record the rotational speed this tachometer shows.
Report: 4700 rpm
